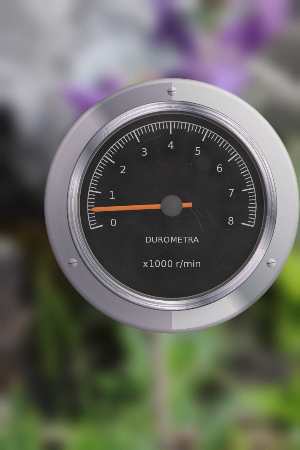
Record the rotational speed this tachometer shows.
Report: 500 rpm
